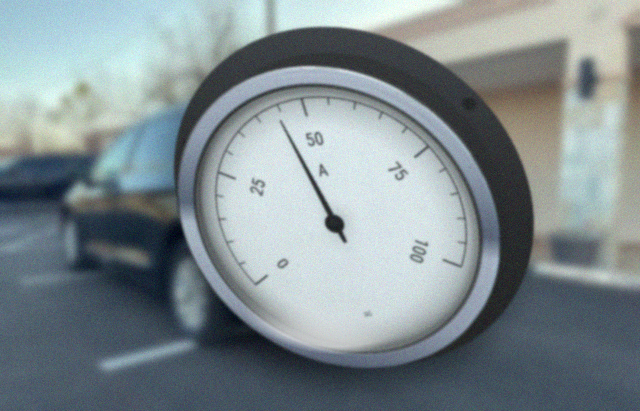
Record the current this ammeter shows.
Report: 45 A
